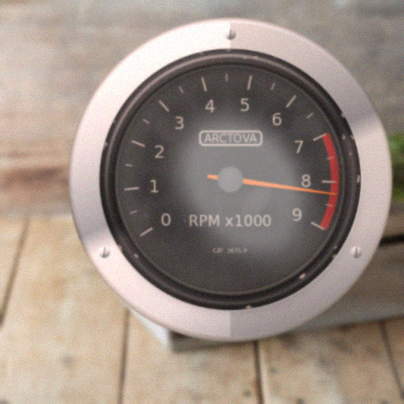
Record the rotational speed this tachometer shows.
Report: 8250 rpm
